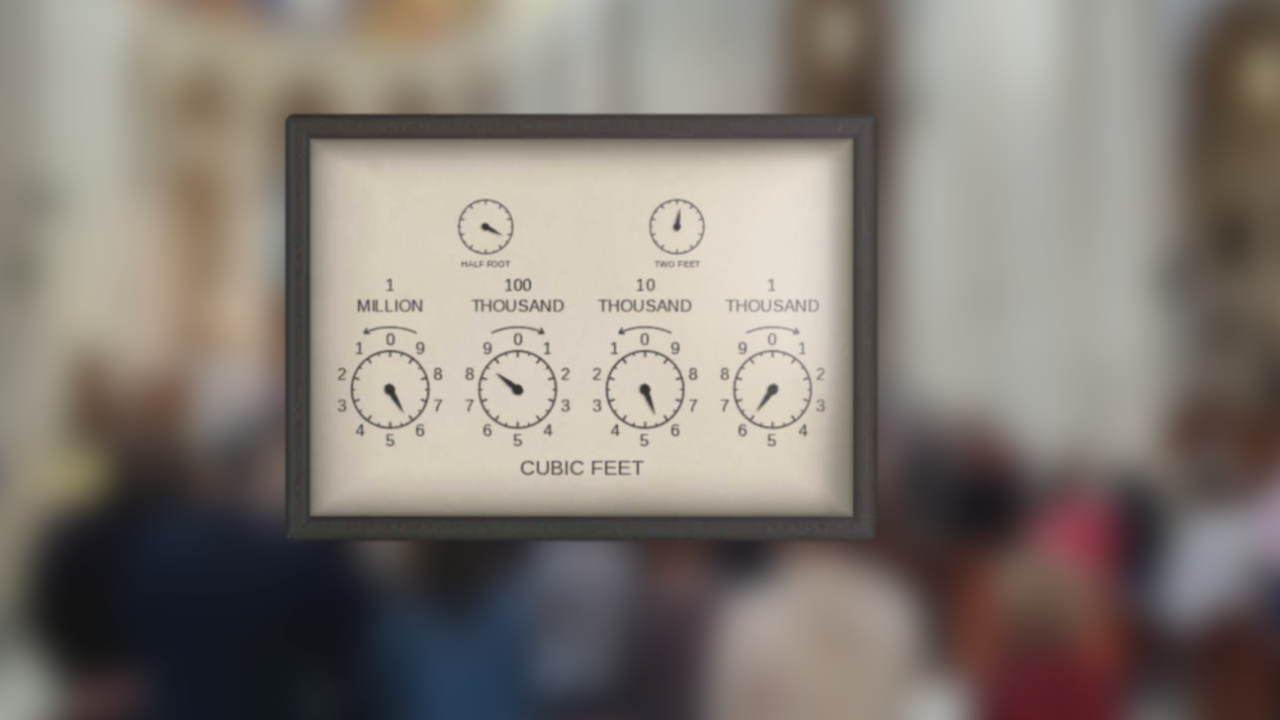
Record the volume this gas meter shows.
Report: 585600 ft³
